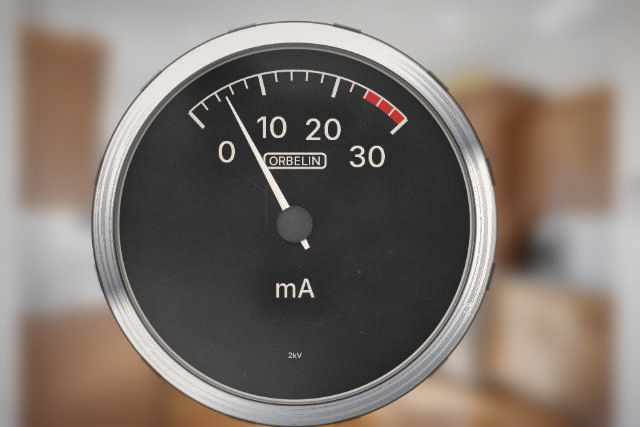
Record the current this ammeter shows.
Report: 5 mA
